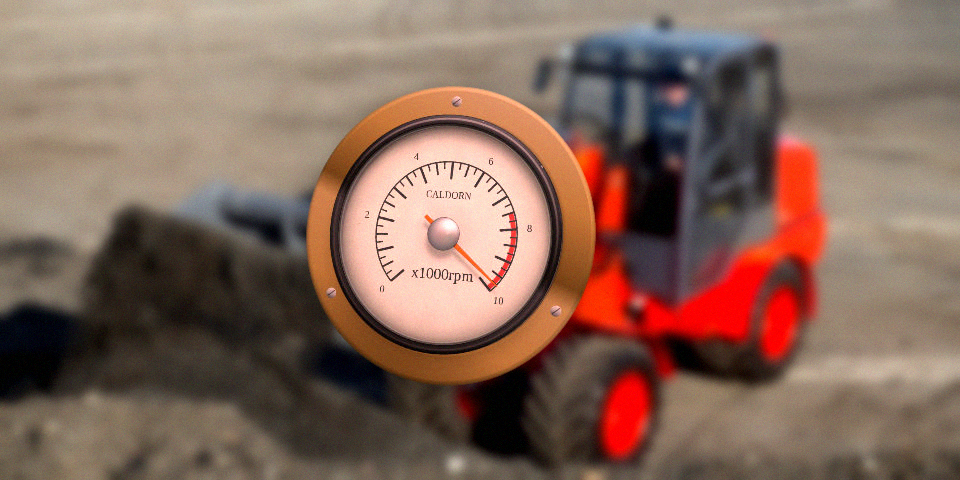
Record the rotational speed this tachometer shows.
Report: 9750 rpm
